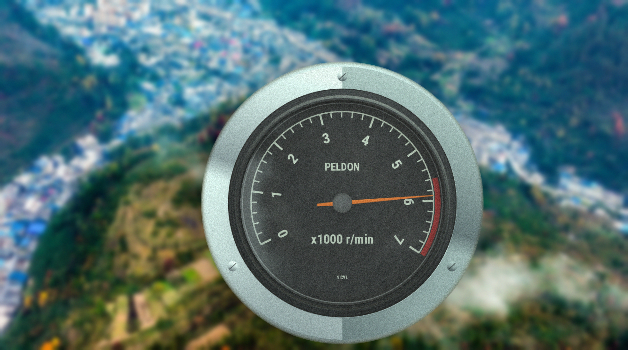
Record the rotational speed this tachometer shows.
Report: 5900 rpm
